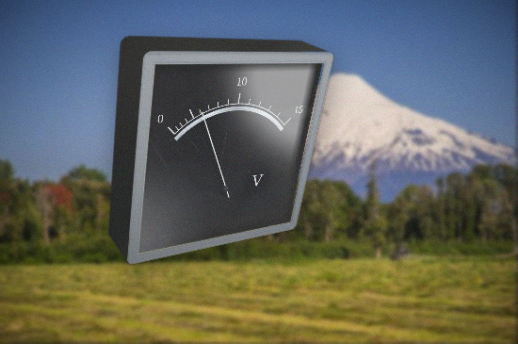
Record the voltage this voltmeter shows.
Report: 6 V
